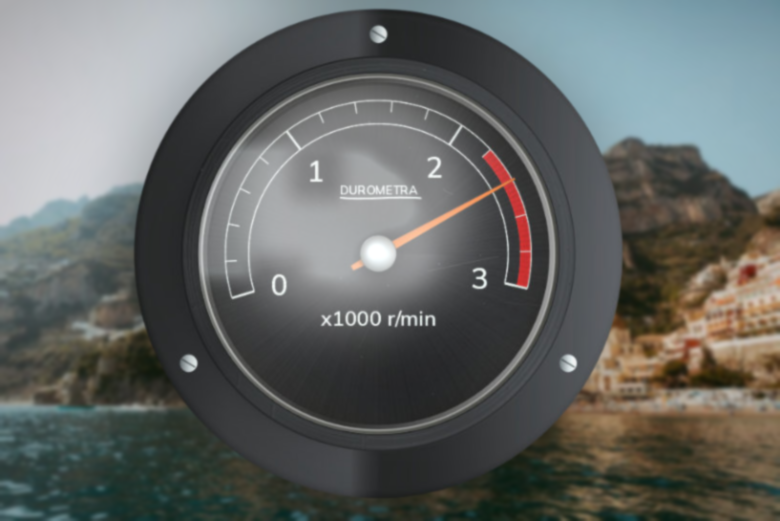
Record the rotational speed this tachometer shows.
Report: 2400 rpm
